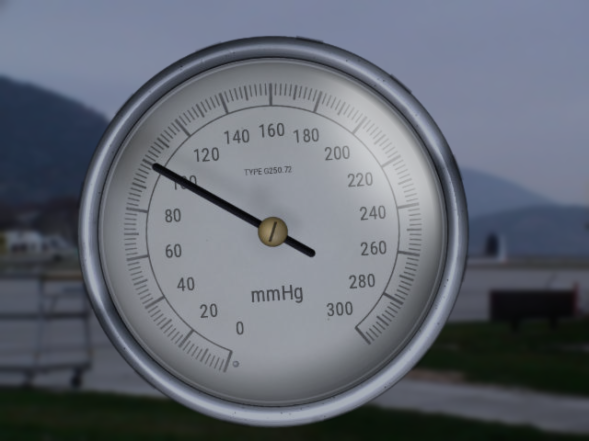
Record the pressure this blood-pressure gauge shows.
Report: 100 mmHg
